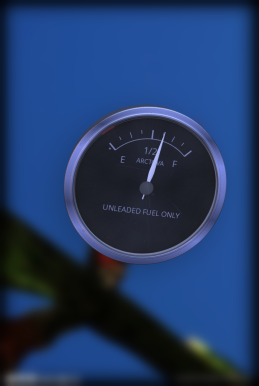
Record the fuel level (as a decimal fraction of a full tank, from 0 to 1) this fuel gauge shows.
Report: 0.625
